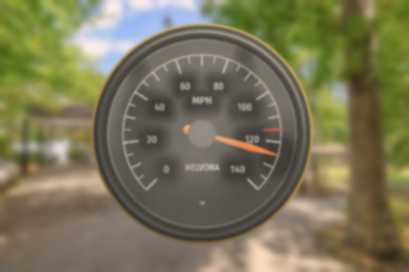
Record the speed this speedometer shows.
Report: 125 mph
